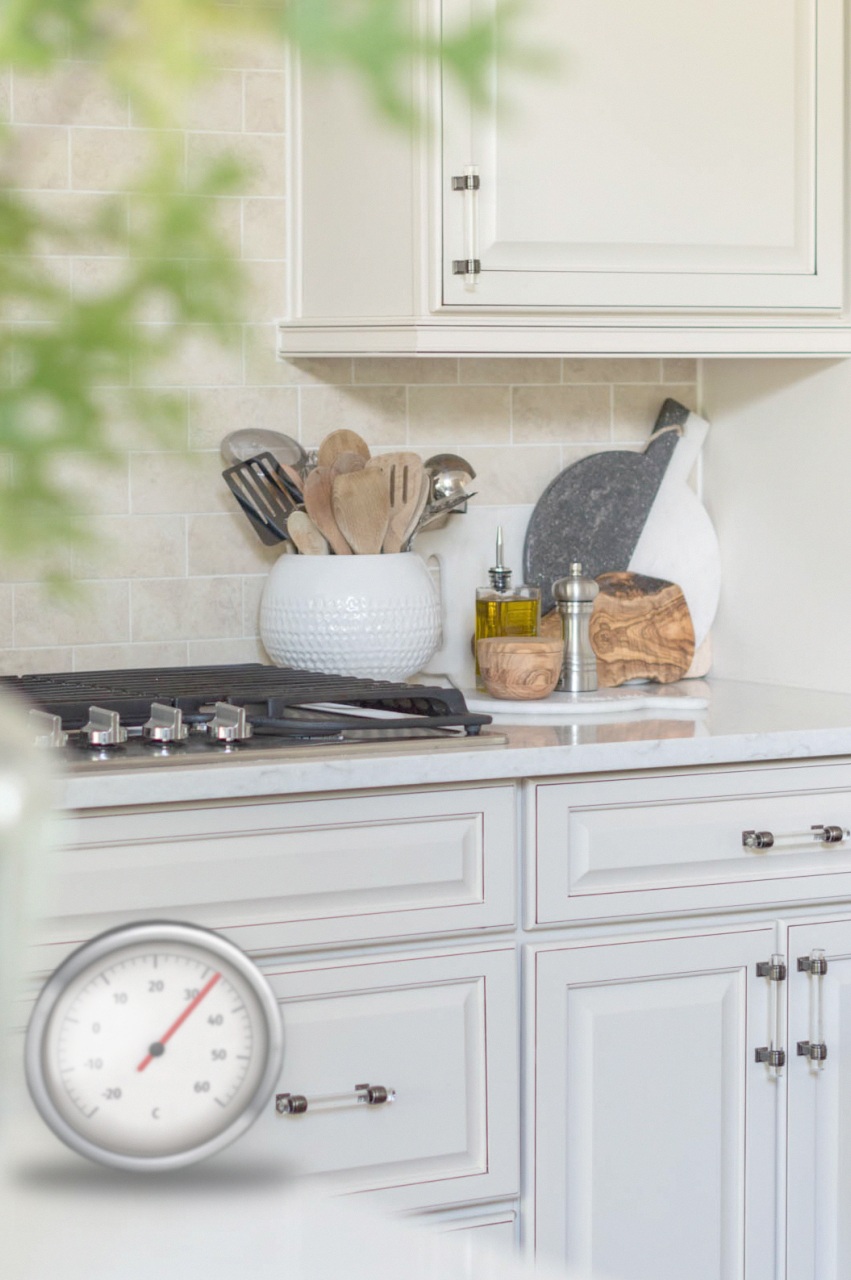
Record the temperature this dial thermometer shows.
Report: 32 °C
